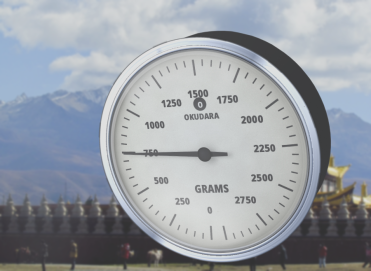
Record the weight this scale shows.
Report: 750 g
